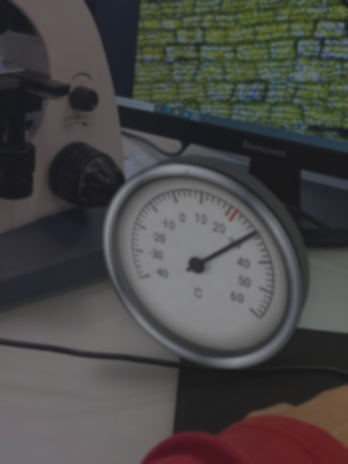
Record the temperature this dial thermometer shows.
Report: 30 °C
